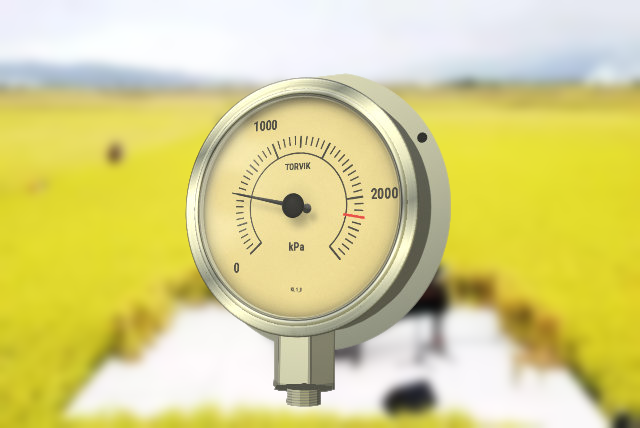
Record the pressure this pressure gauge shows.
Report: 500 kPa
